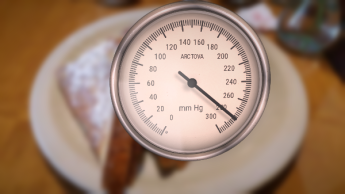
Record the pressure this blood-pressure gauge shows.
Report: 280 mmHg
